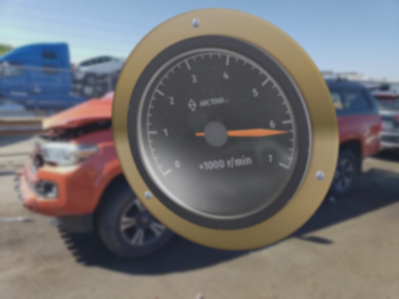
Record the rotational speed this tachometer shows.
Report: 6200 rpm
